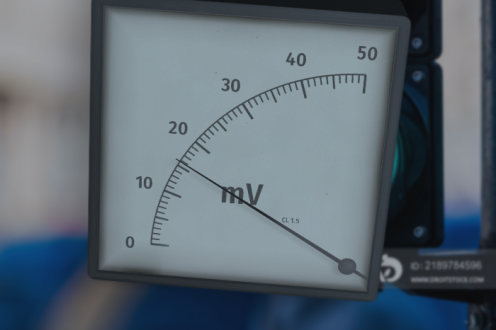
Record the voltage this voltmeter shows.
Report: 16 mV
